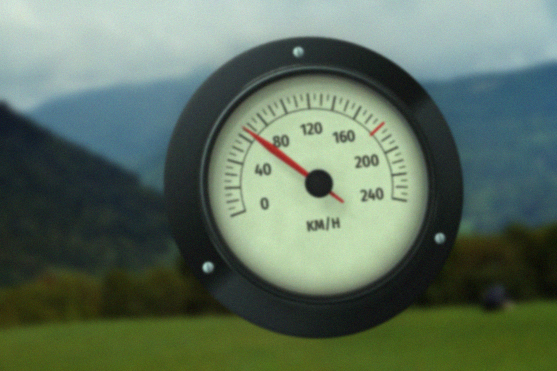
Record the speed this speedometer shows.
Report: 65 km/h
